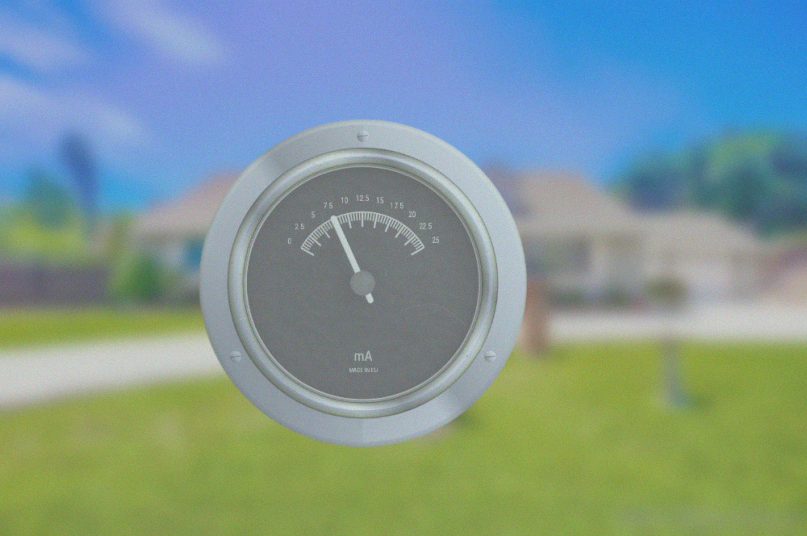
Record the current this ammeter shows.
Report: 7.5 mA
